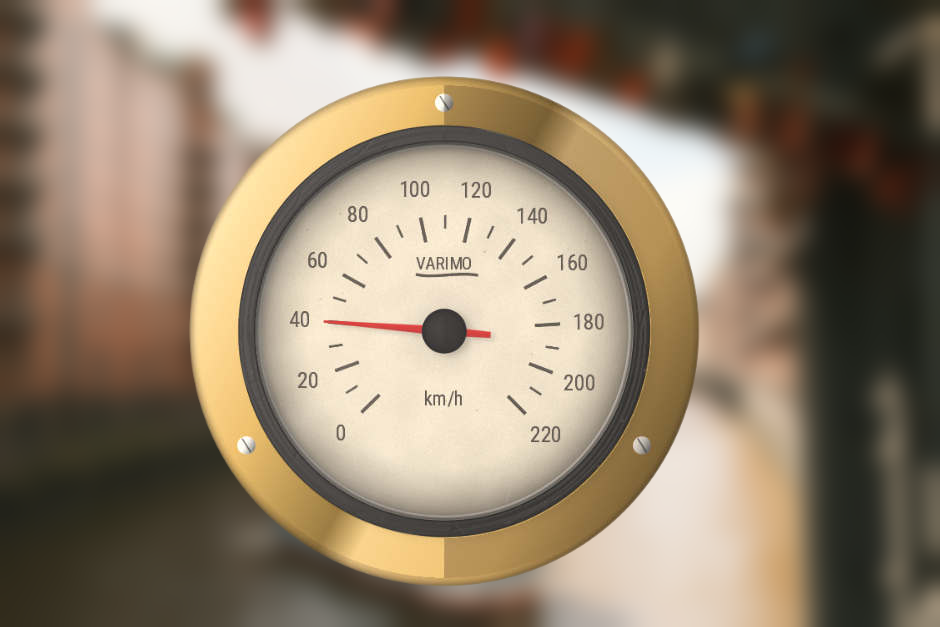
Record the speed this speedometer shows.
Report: 40 km/h
